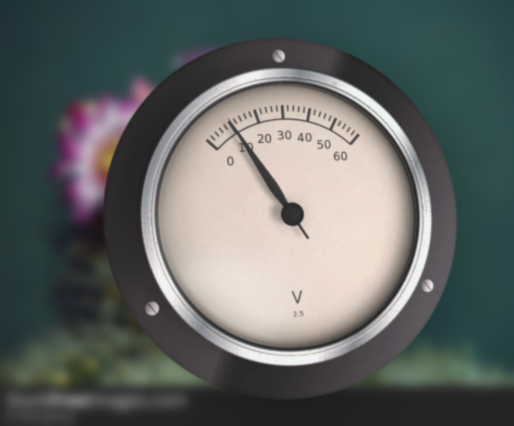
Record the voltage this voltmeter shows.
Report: 10 V
